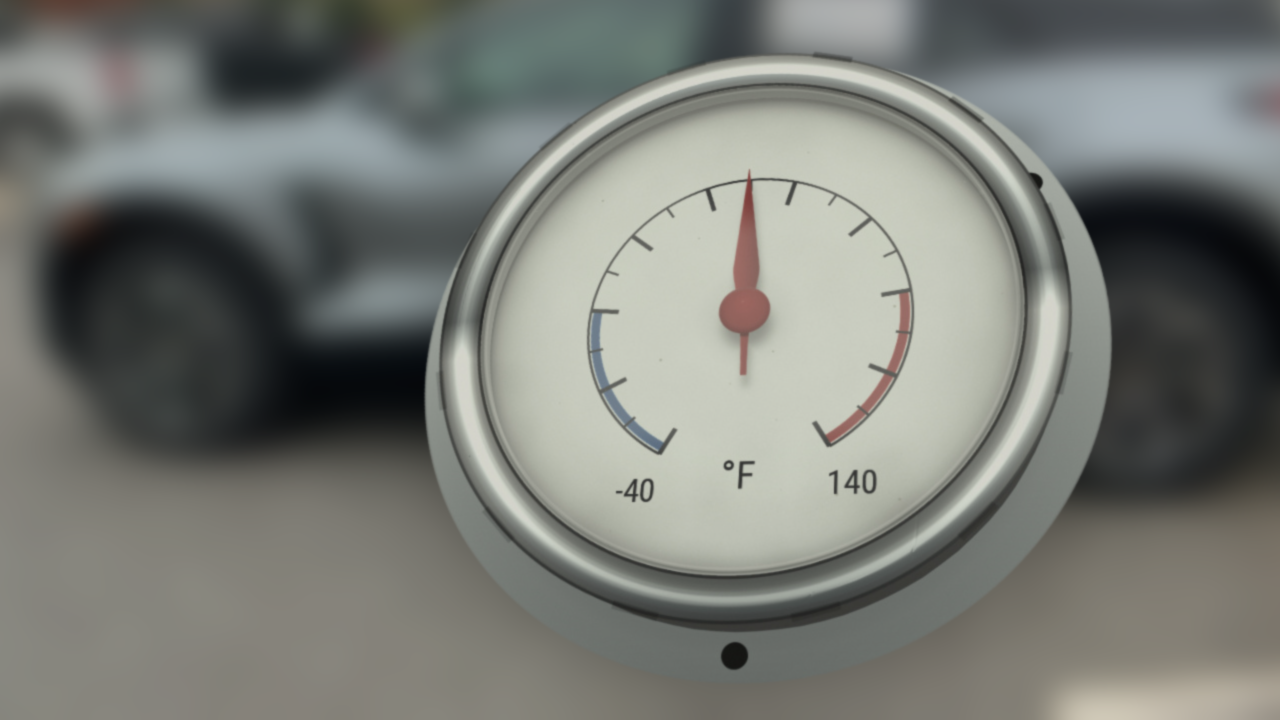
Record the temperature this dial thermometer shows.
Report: 50 °F
